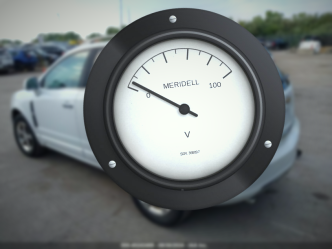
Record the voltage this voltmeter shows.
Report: 5 V
